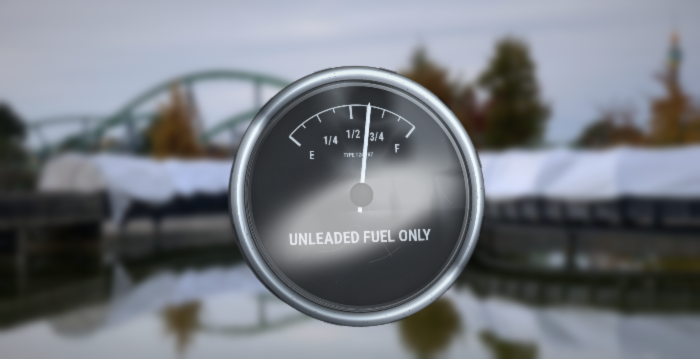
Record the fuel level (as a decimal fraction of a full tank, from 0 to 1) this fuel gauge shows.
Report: 0.625
